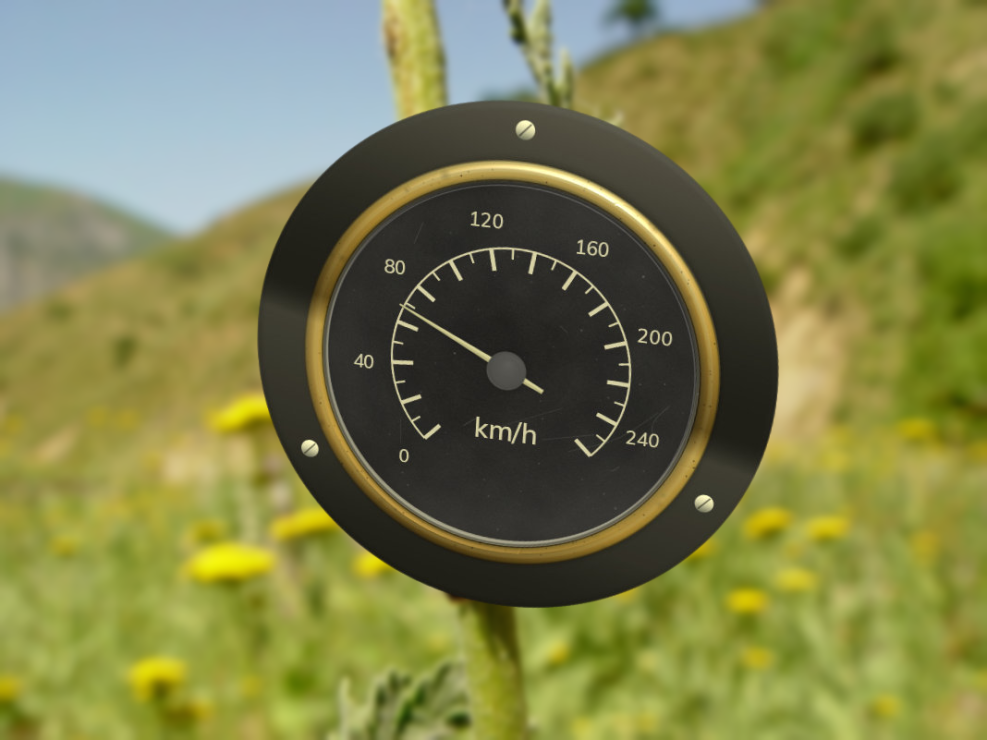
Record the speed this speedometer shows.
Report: 70 km/h
